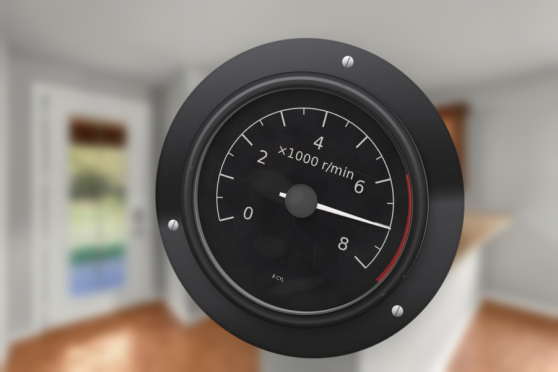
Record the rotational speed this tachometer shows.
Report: 7000 rpm
